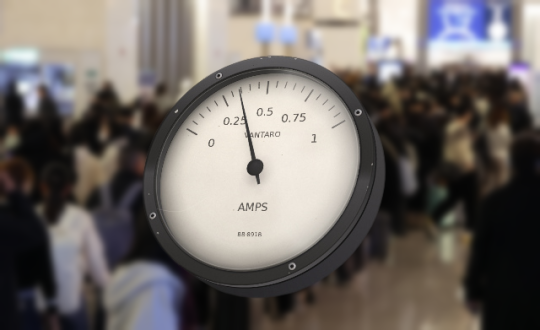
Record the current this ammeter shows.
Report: 0.35 A
